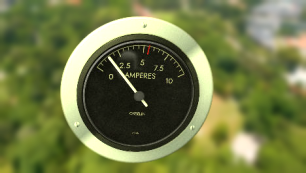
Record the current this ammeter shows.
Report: 1.5 A
